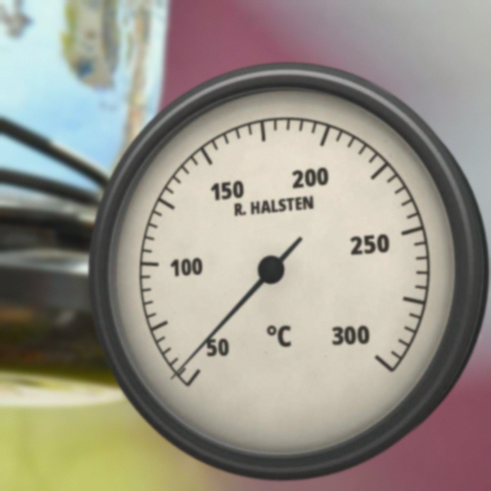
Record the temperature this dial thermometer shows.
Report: 55 °C
